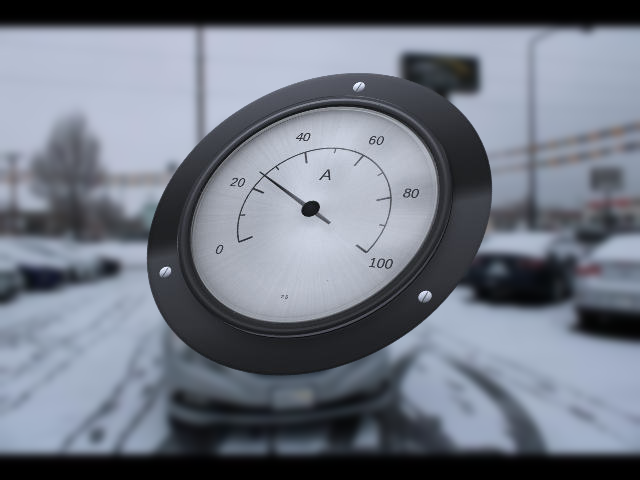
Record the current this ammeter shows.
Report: 25 A
